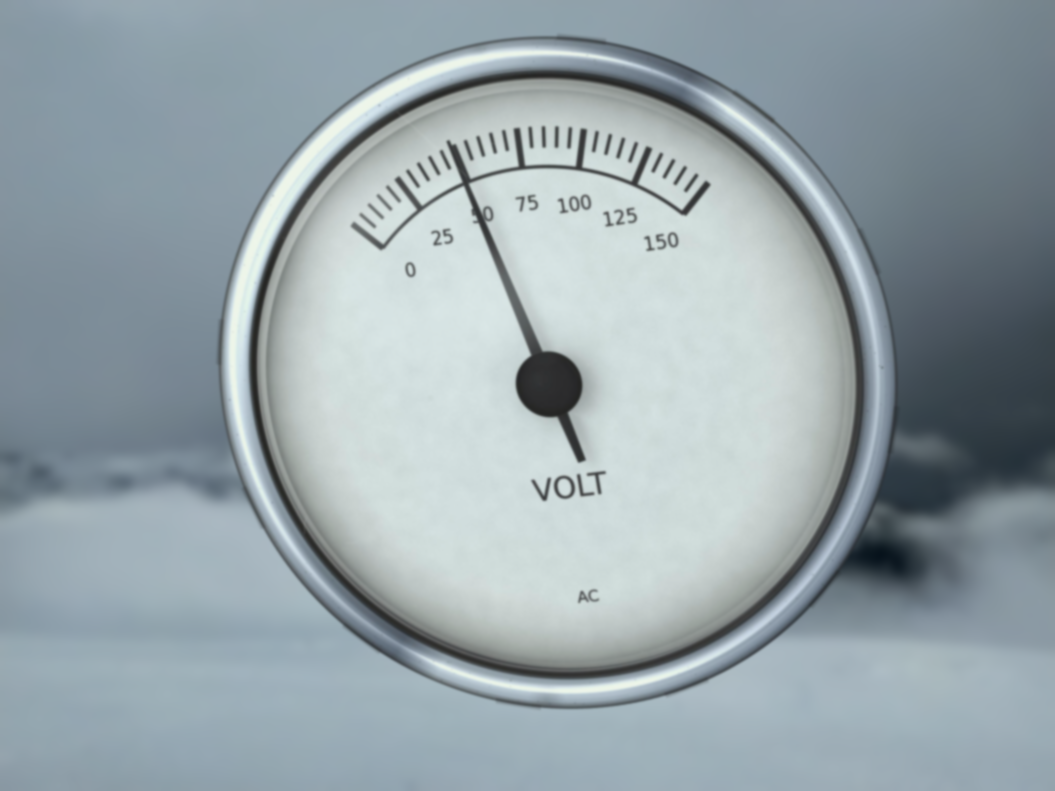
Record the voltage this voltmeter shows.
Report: 50 V
